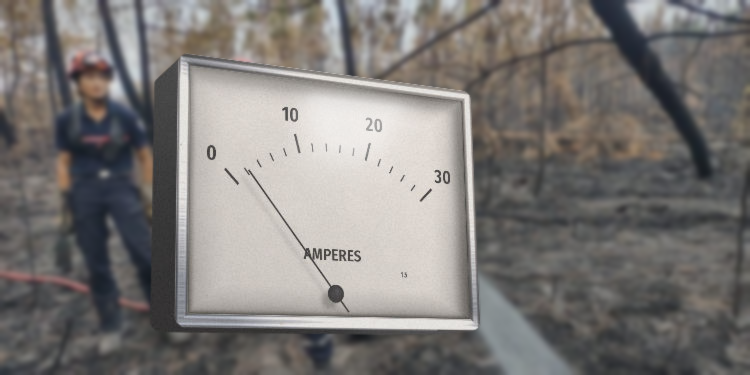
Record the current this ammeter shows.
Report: 2 A
